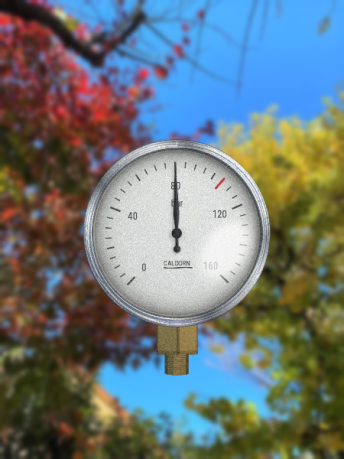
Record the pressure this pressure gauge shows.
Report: 80 bar
